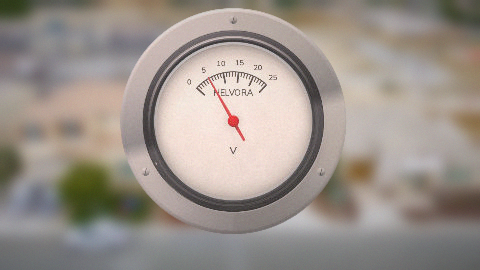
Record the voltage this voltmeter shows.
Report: 5 V
